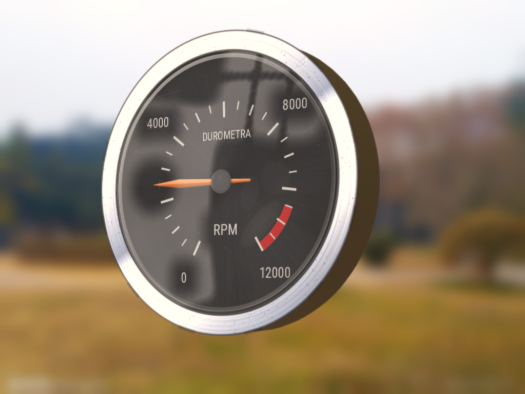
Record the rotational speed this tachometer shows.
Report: 2500 rpm
